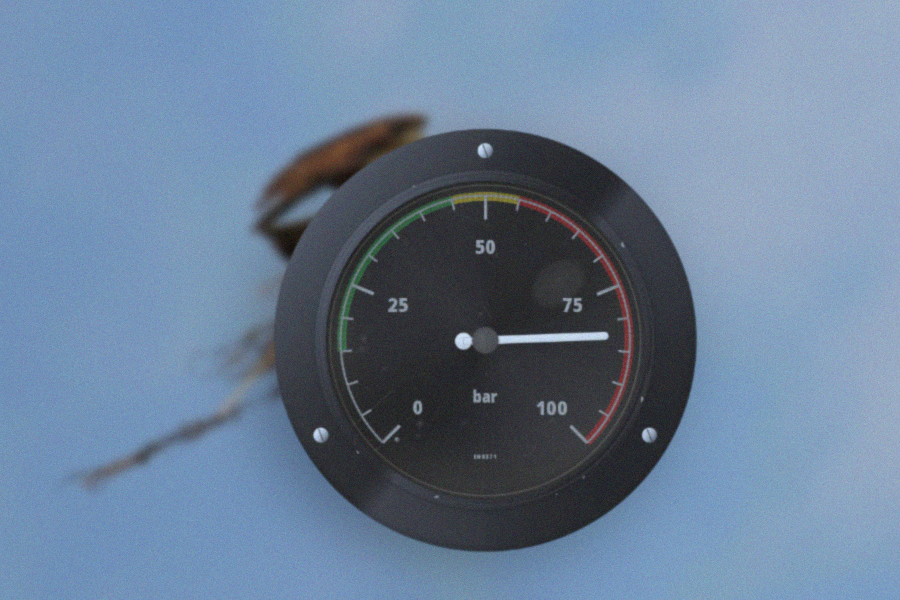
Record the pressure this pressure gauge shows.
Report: 82.5 bar
